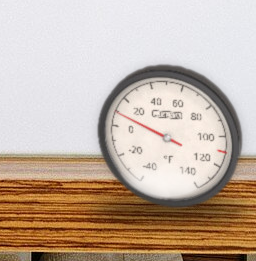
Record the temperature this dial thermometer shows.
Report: 10 °F
